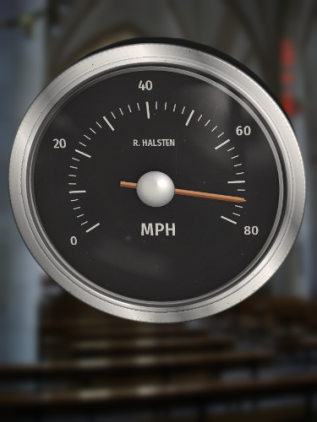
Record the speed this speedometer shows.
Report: 74 mph
